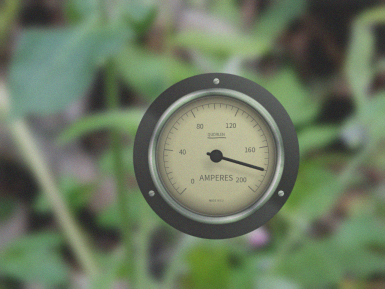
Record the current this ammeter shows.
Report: 180 A
